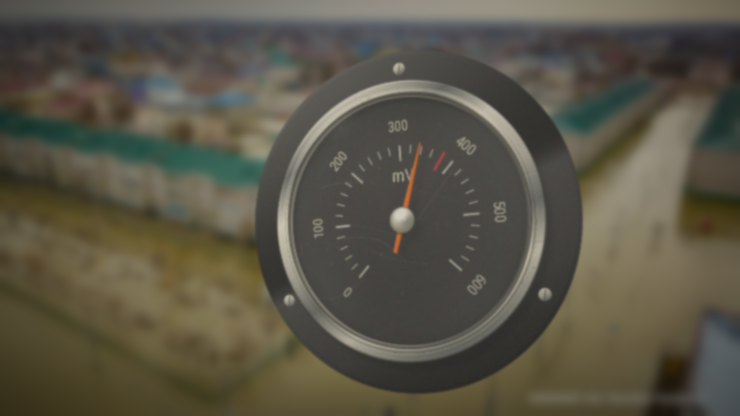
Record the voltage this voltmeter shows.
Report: 340 mV
